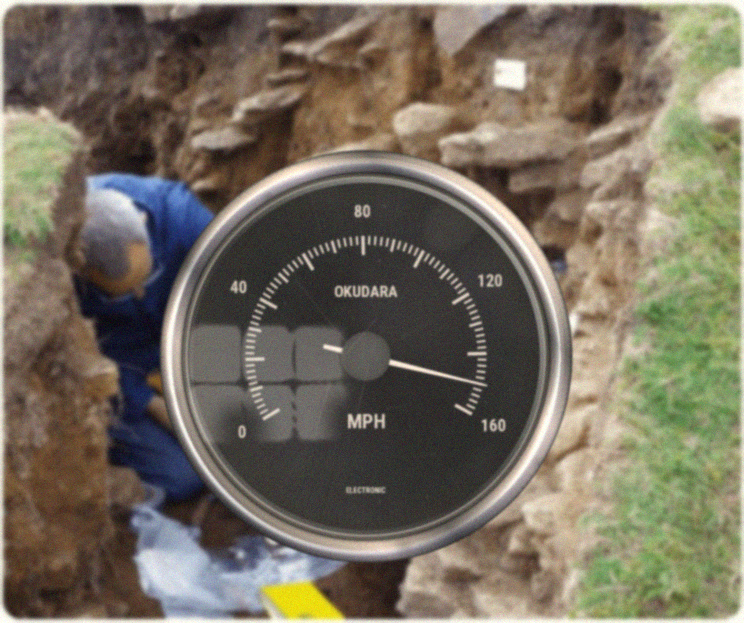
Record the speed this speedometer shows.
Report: 150 mph
